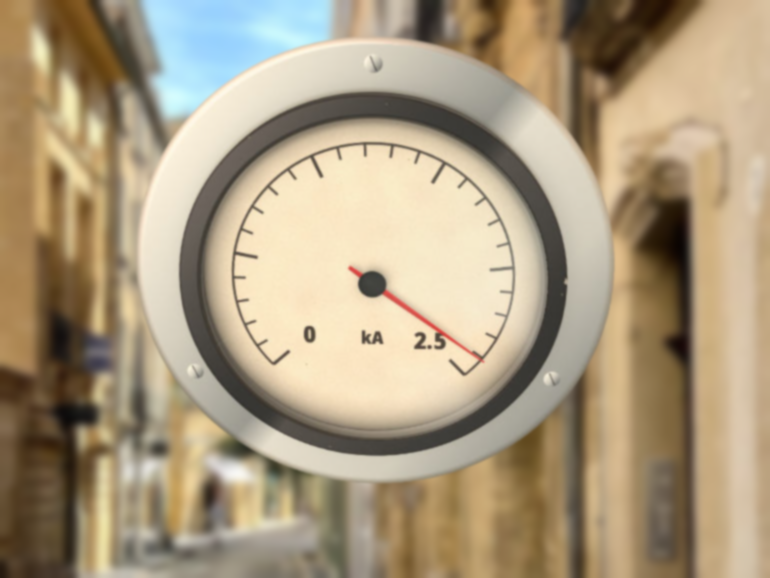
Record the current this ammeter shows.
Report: 2.4 kA
